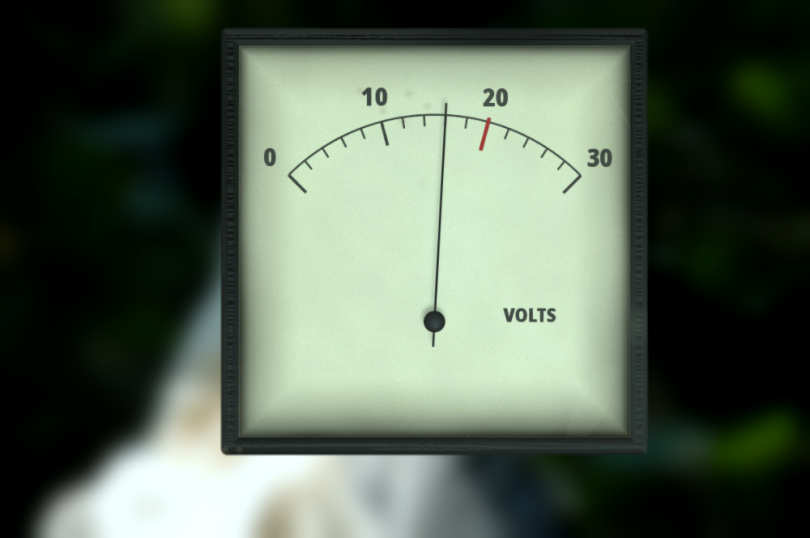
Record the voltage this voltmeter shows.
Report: 16 V
